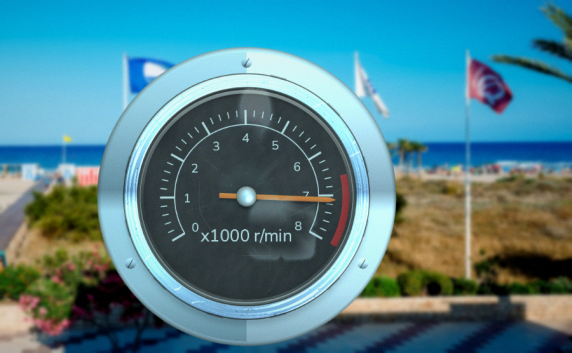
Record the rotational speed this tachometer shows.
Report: 7100 rpm
